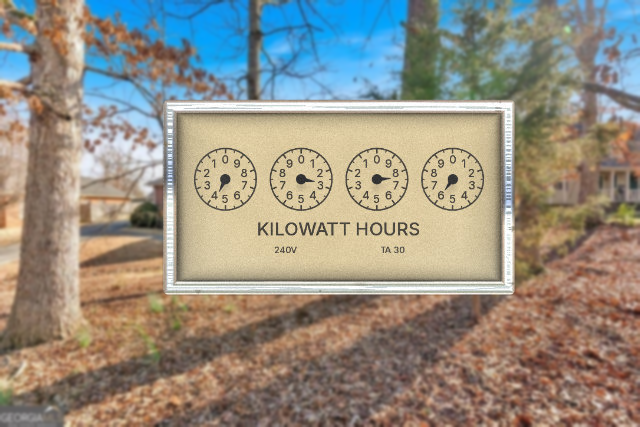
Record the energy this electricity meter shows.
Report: 4276 kWh
